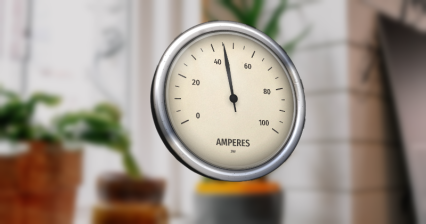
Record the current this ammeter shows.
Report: 45 A
